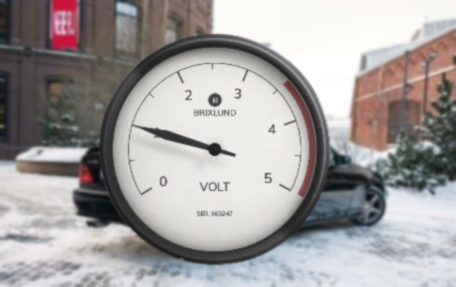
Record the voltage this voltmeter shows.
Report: 1 V
